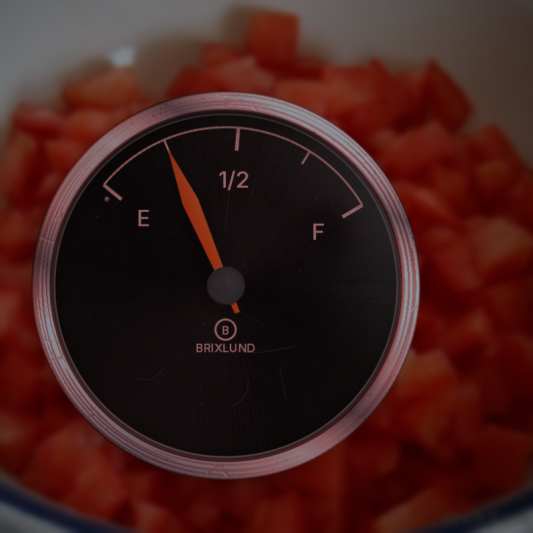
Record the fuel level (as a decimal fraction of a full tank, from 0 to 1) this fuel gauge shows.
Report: 0.25
